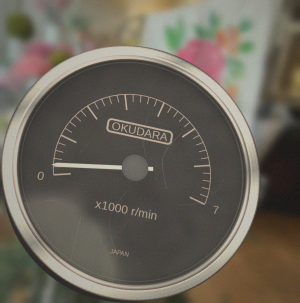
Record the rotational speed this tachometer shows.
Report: 200 rpm
